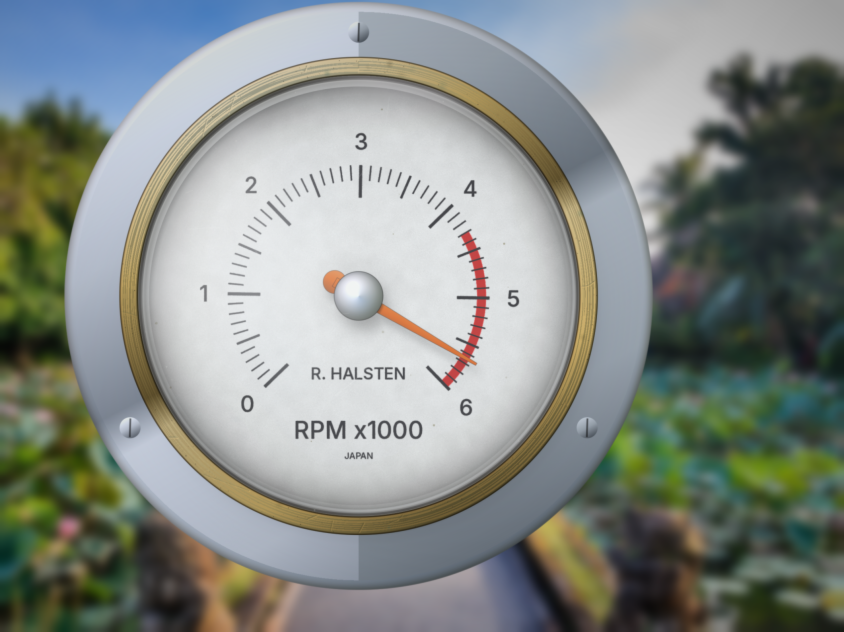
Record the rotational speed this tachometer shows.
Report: 5650 rpm
